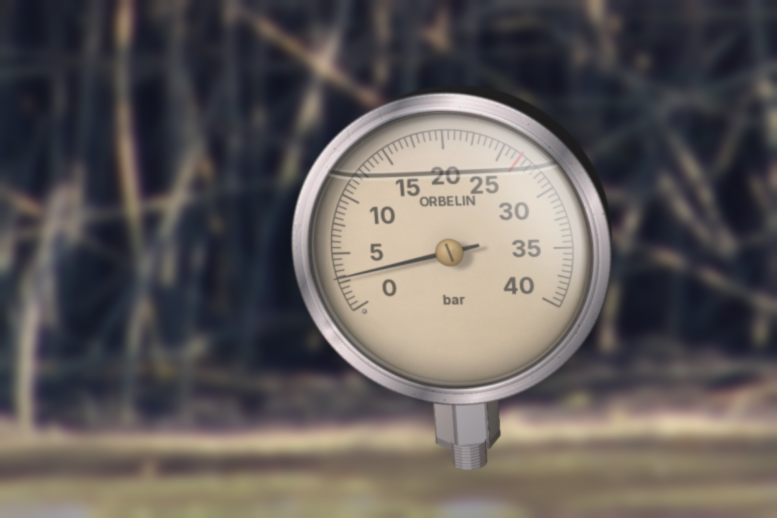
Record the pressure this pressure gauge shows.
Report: 3 bar
